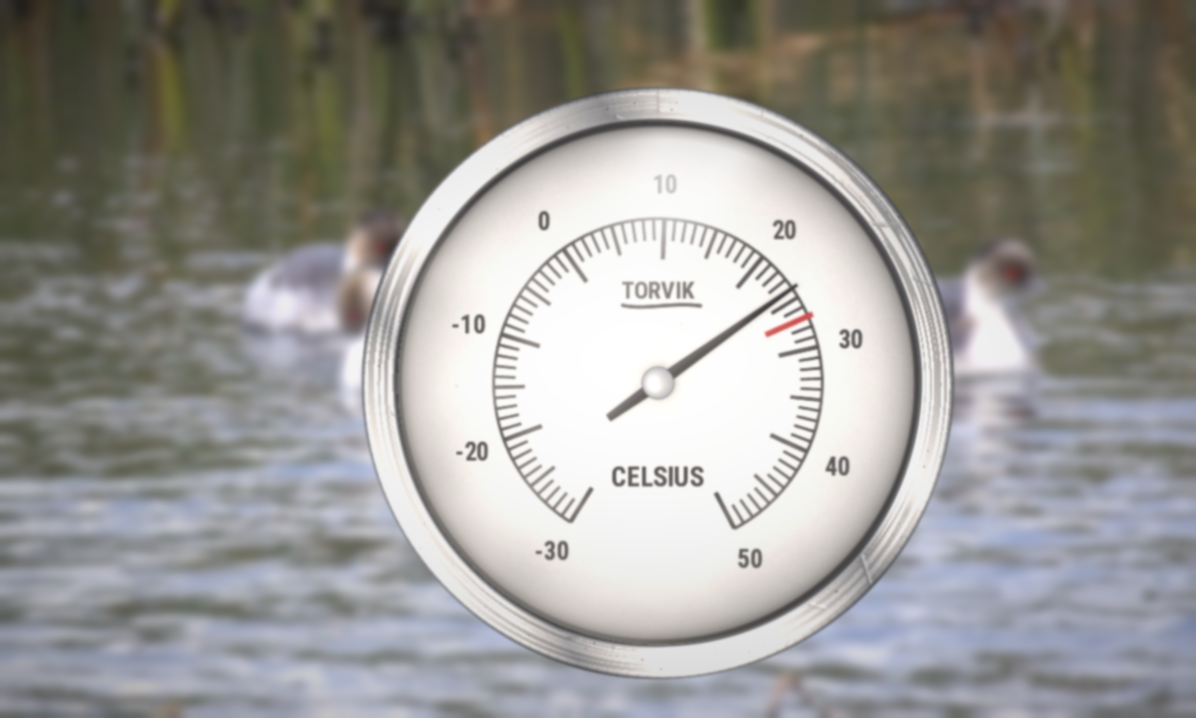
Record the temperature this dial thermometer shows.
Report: 24 °C
